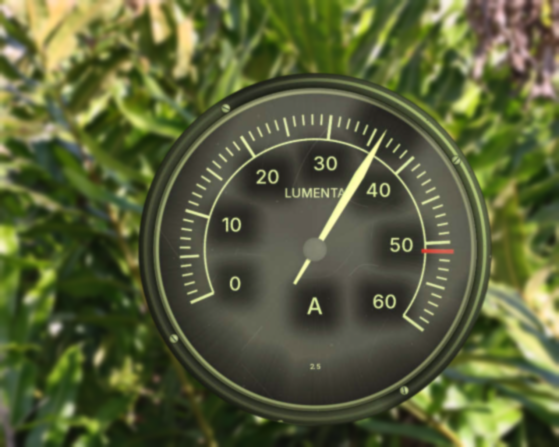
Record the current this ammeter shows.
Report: 36 A
